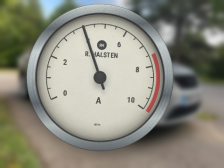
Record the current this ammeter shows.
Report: 4 A
